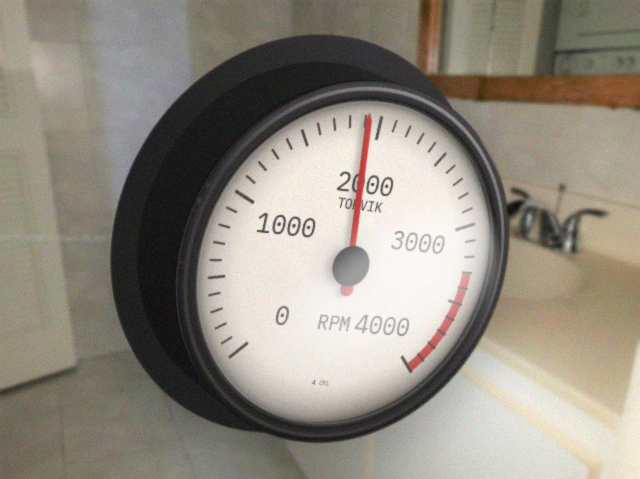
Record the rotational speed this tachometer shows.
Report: 1900 rpm
